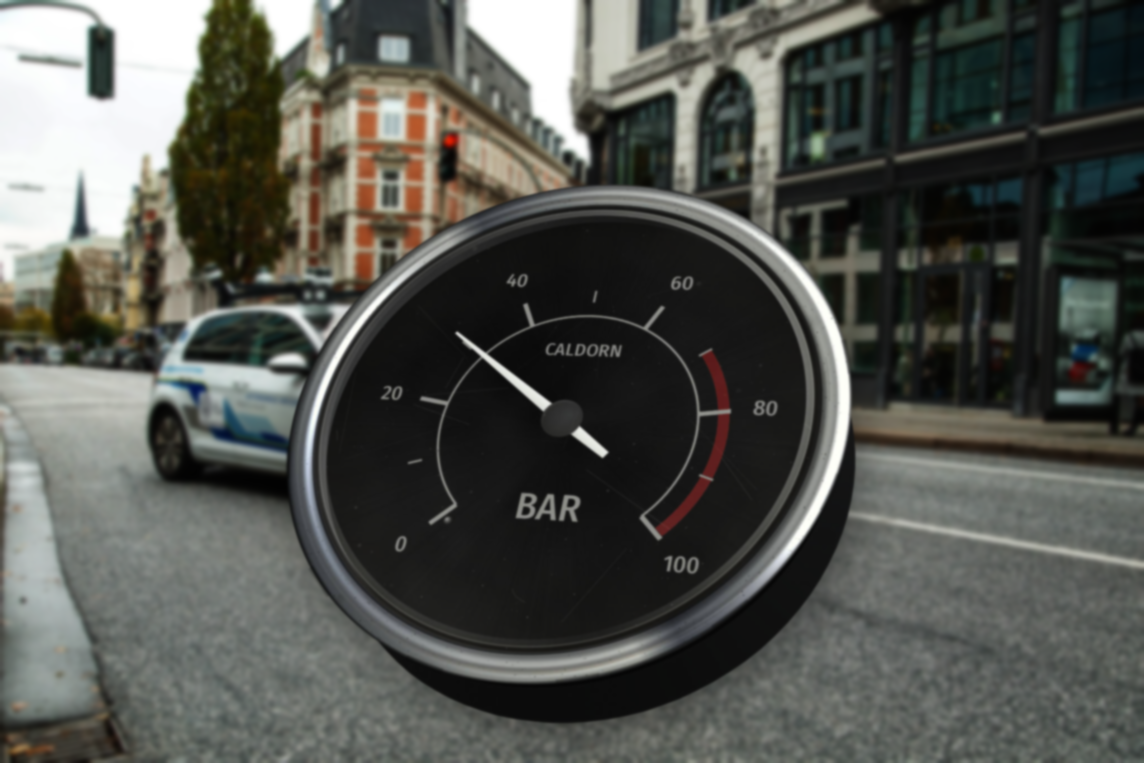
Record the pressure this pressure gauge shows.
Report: 30 bar
